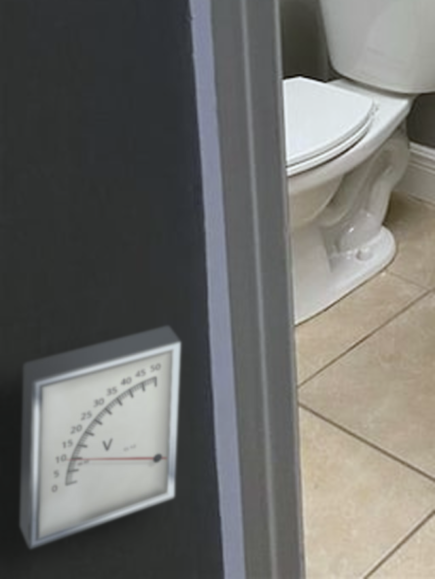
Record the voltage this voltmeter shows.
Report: 10 V
